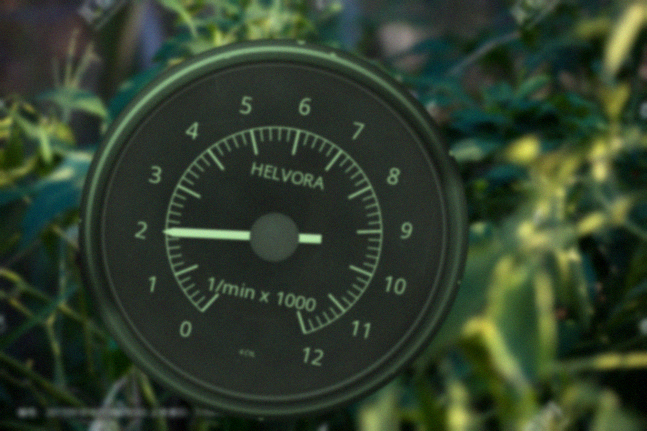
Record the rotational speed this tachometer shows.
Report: 2000 rpm
